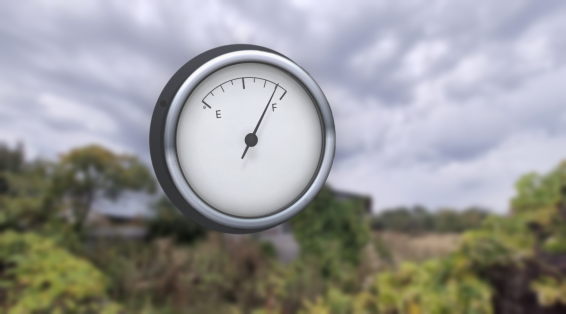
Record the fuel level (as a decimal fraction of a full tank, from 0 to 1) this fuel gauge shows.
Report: 0.875
